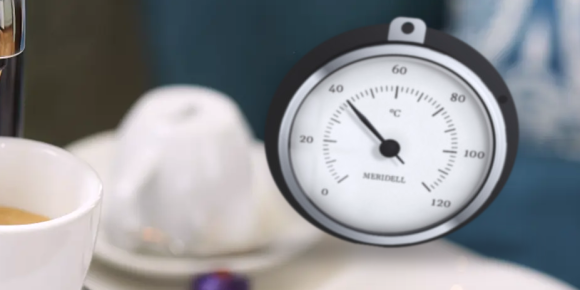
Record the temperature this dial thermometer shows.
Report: 40 °C
